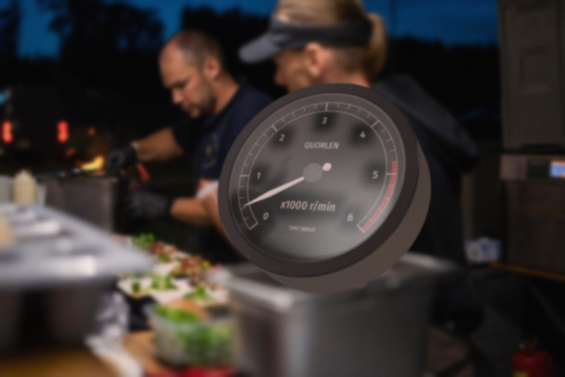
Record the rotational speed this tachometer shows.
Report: 400 rpm
